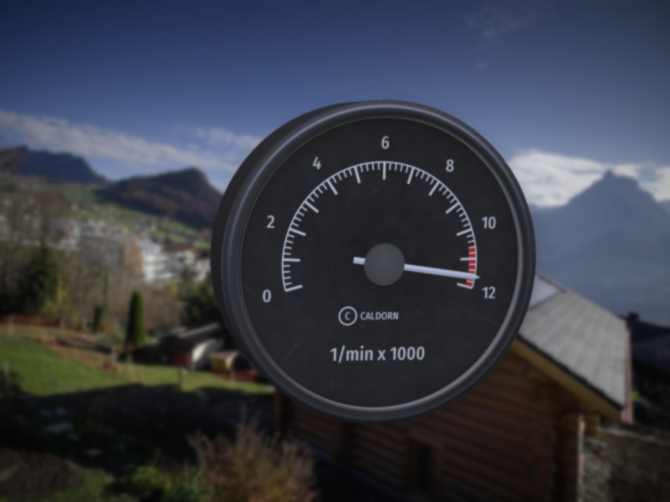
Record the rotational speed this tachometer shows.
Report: 11600 rpm
